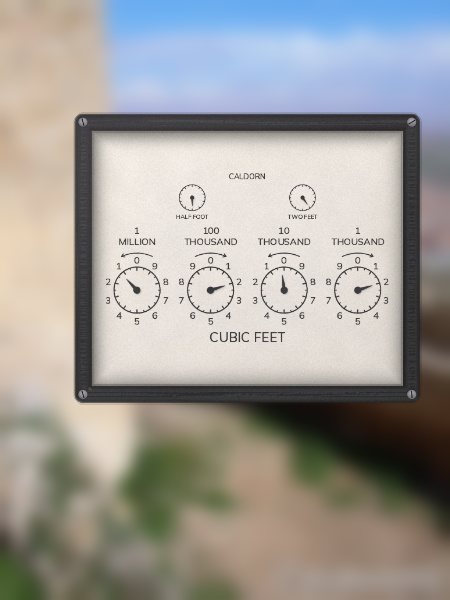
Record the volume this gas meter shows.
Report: 120200 ft³
